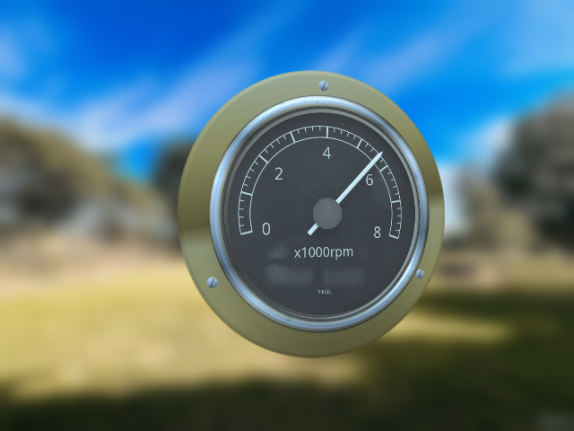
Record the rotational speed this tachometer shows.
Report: 5600 rpm
